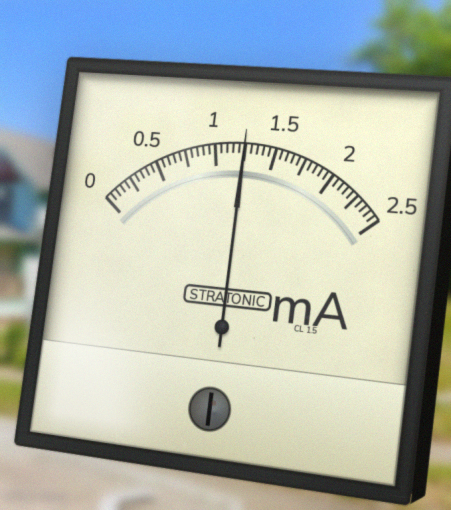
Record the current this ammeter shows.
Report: 1.25 mA
